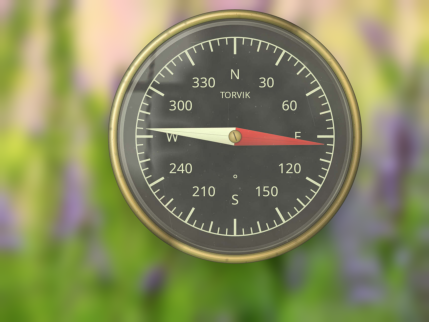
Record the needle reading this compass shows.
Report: 95 °
